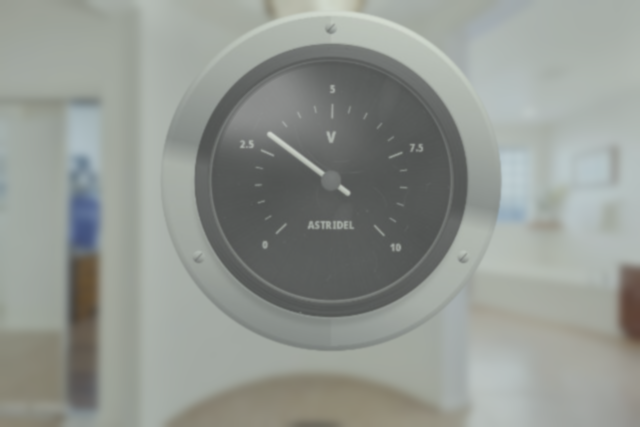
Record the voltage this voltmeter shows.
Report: 3 V
